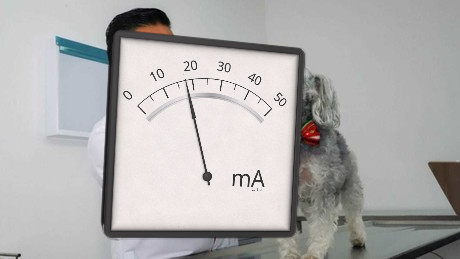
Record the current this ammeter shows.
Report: 17.5 mA
